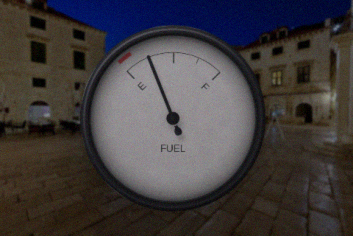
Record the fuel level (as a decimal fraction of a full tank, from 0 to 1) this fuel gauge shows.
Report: 0.25
